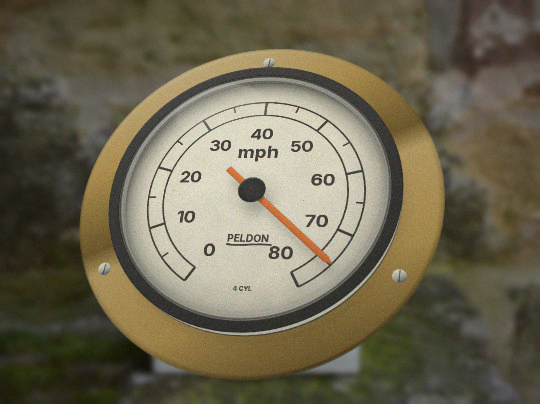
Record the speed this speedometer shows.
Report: 75 mph
